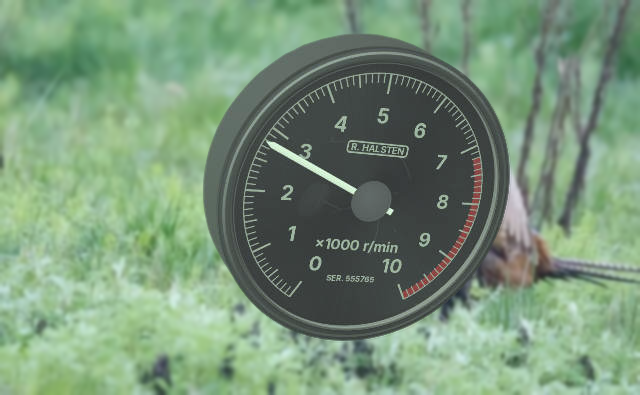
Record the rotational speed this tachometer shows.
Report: 2800 rpm
